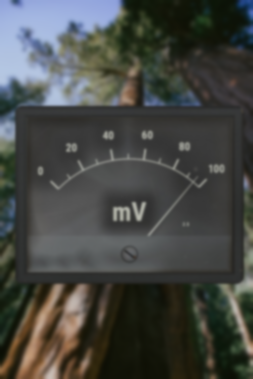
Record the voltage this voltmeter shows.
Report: 95 mV
